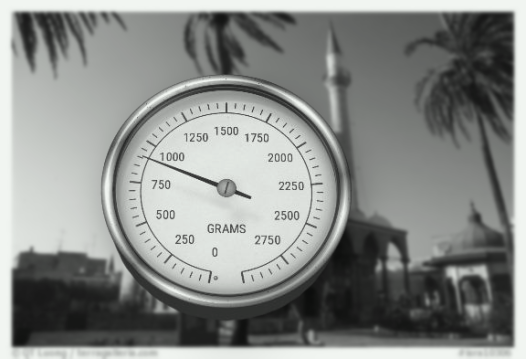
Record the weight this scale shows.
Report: 900 g
